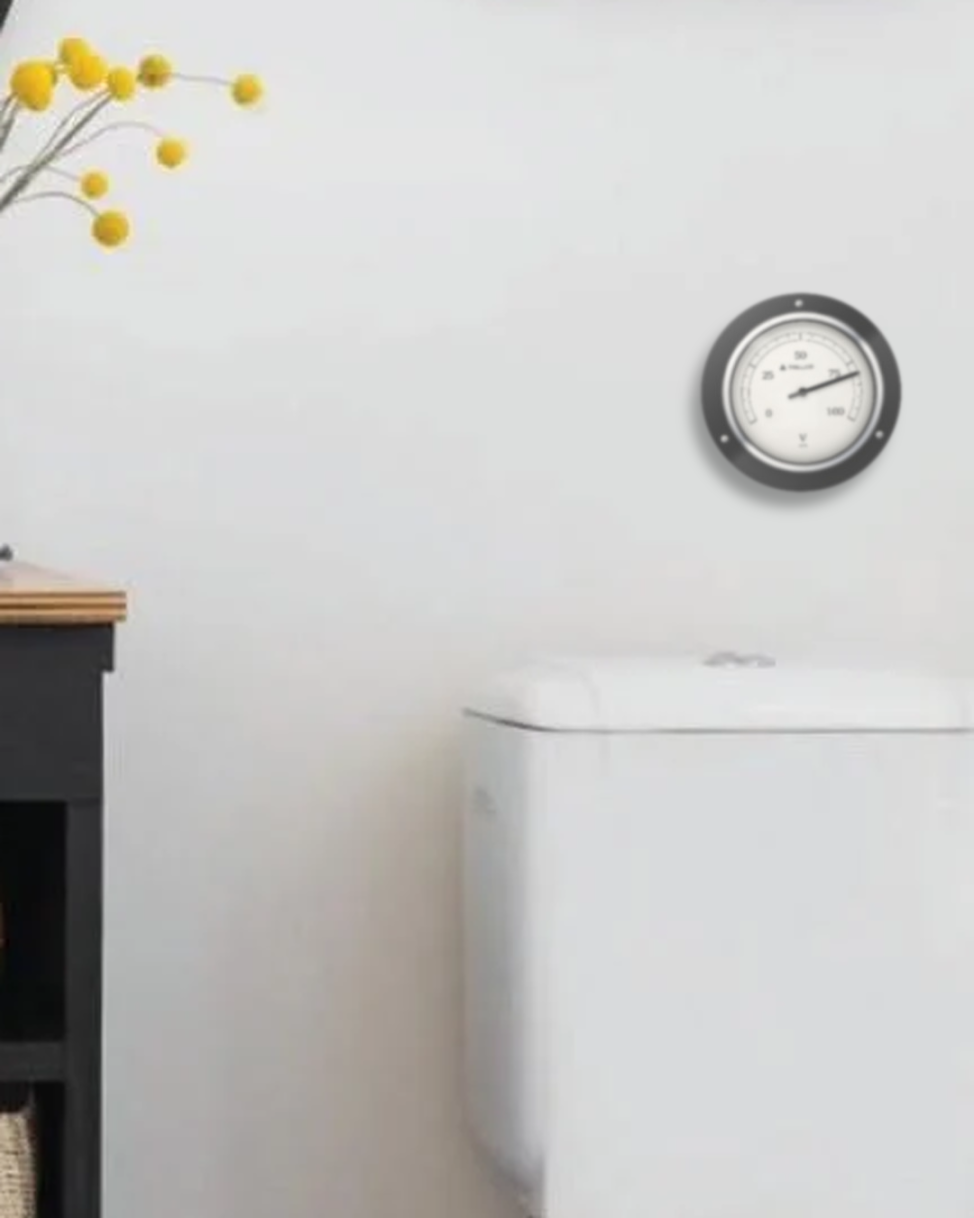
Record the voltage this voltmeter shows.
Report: 80 V
